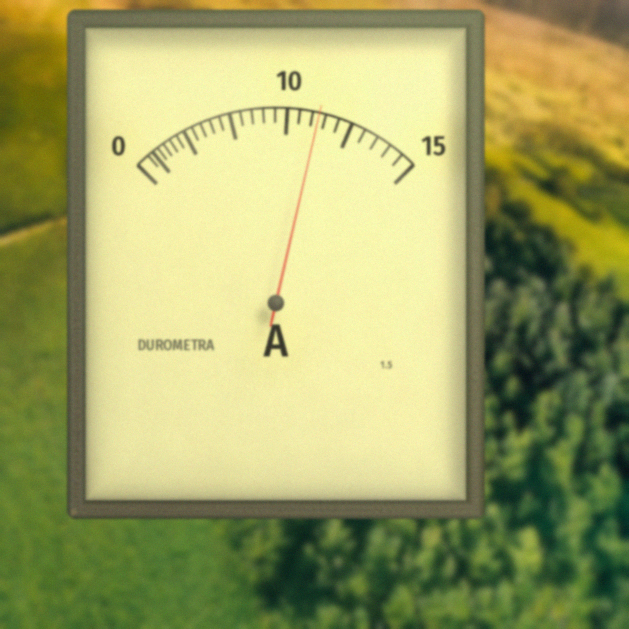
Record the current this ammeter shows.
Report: 11.25 A
